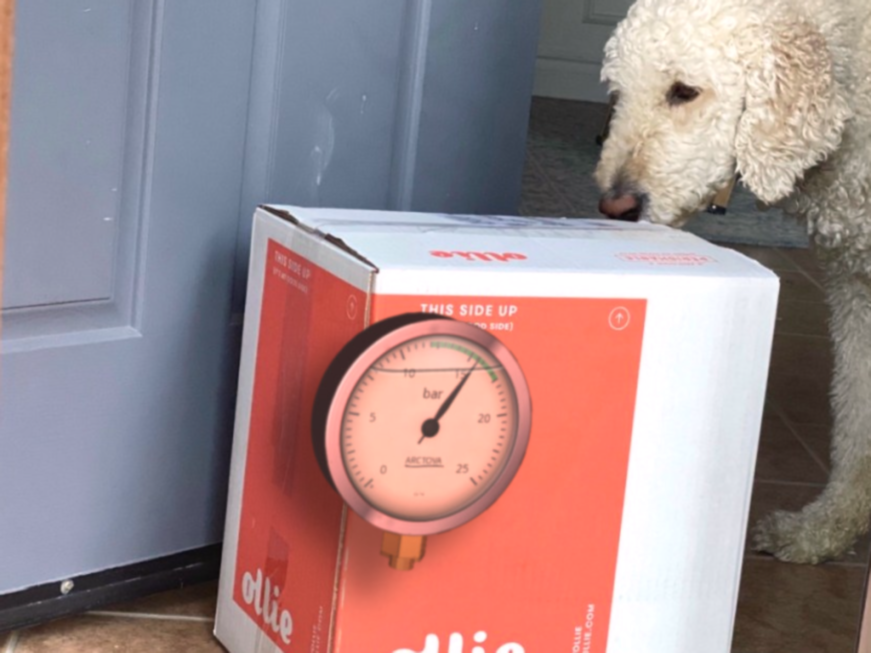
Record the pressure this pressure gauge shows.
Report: 15.5 bar
